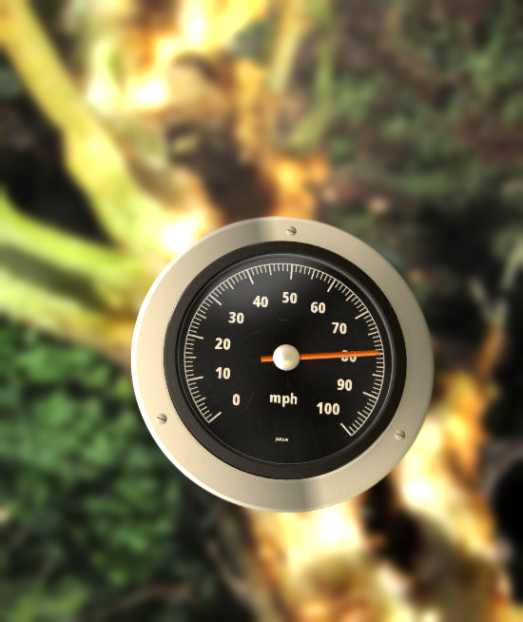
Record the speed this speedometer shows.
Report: 80 mph
